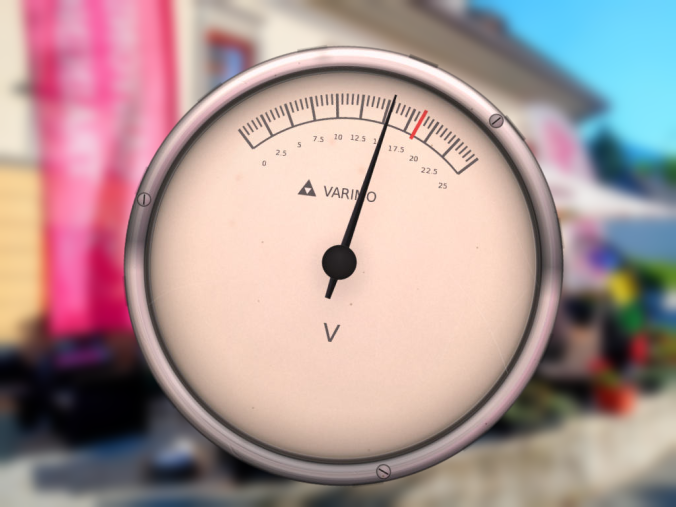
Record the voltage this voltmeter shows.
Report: 15.5 V
